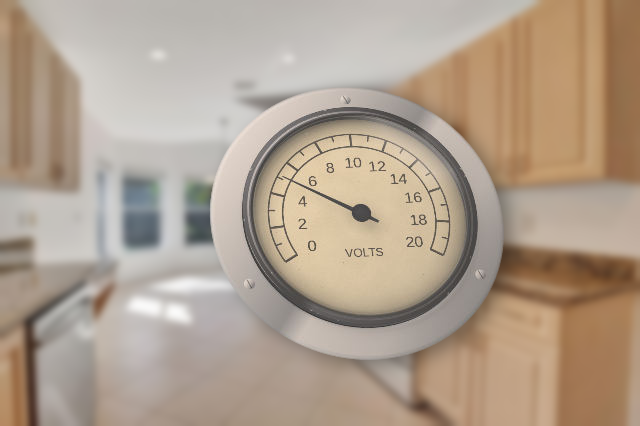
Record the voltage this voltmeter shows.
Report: 5 V
